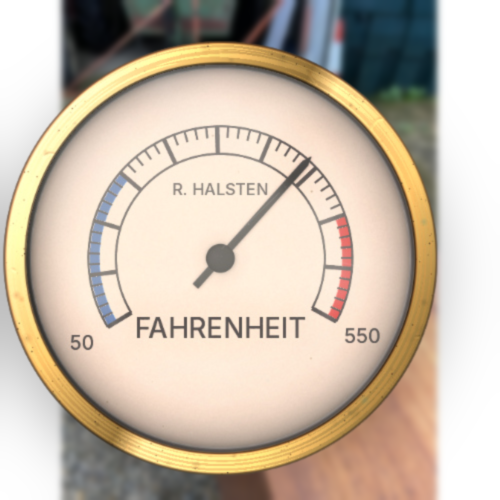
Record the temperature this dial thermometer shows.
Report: 390 °F
